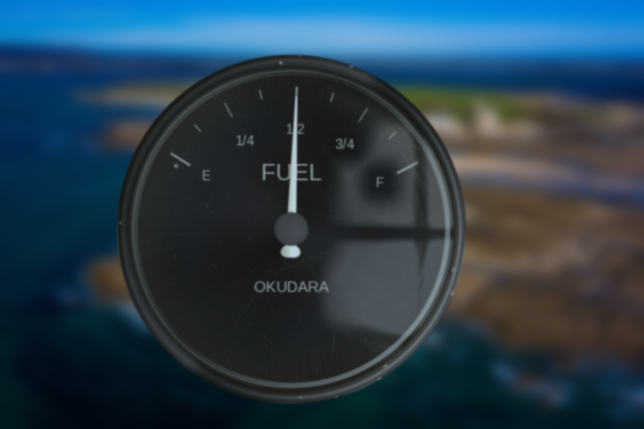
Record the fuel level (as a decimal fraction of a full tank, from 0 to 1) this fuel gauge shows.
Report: 0.5
